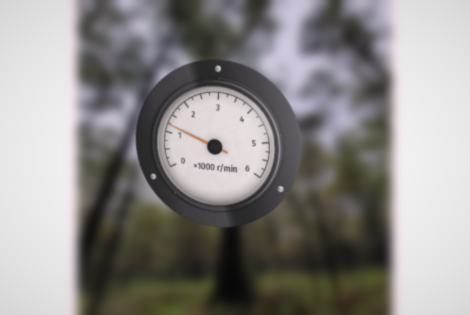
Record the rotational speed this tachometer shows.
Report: 1250 rpm
